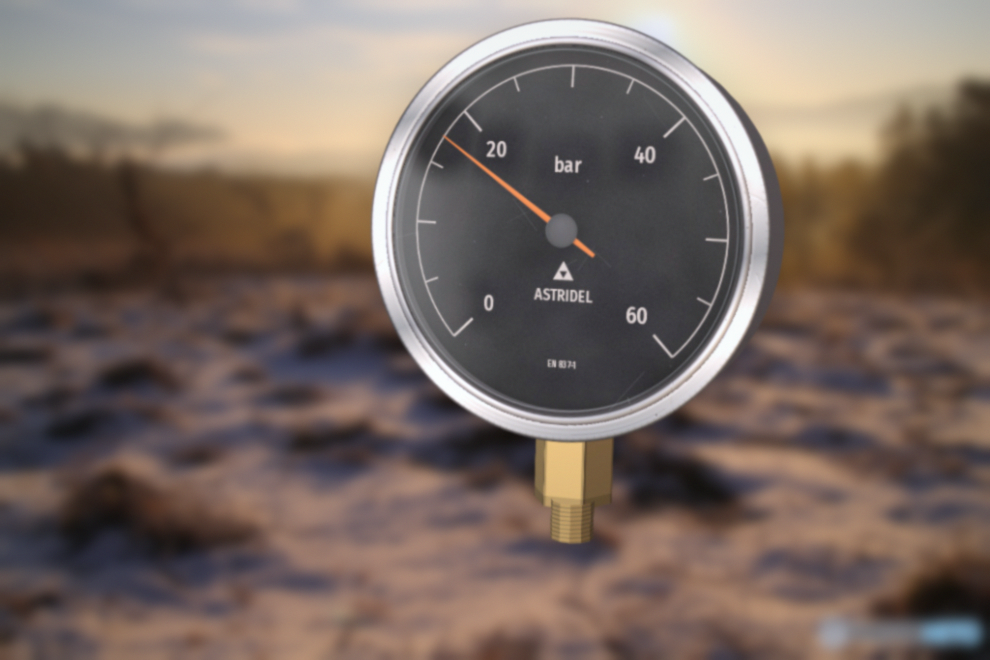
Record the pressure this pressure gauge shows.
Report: 17.5 bar
